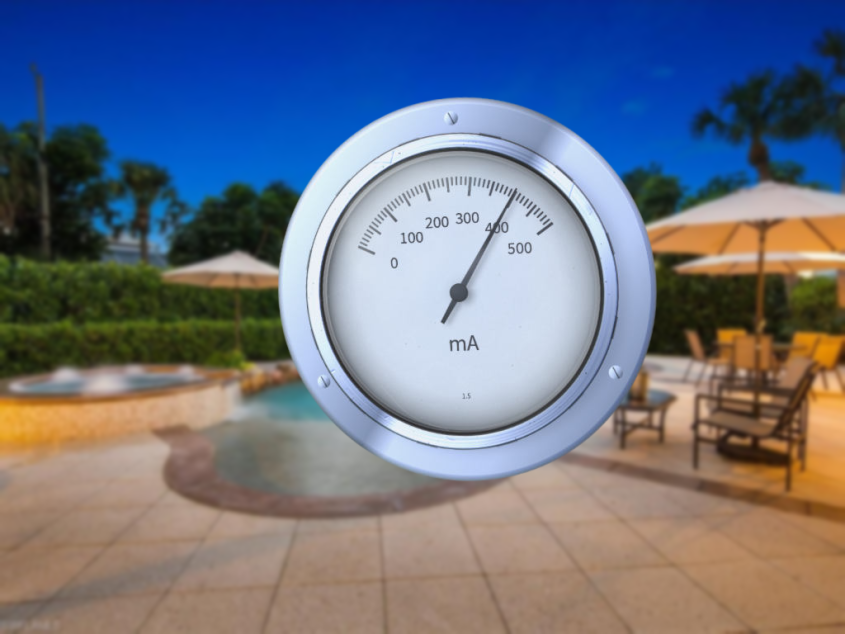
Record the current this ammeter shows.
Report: 400 mA
